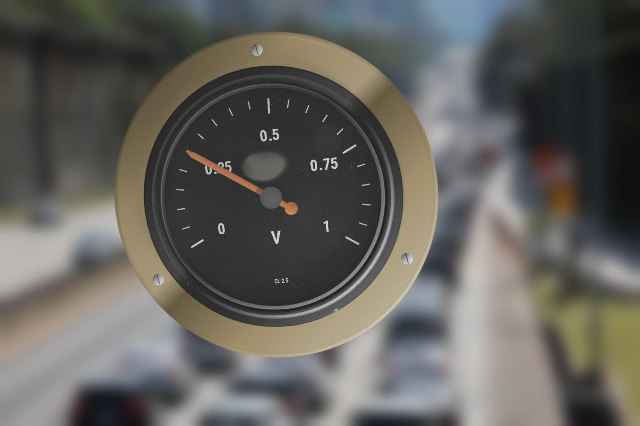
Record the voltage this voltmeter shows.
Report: 0.25 V
